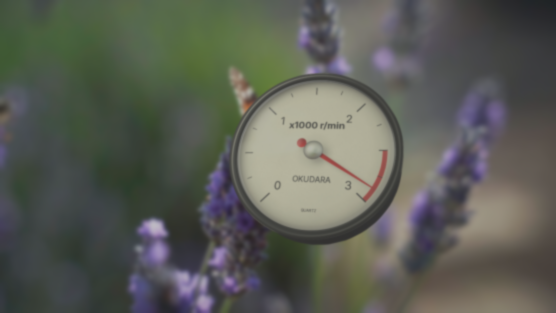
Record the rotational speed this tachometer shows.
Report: 2875 rpm
